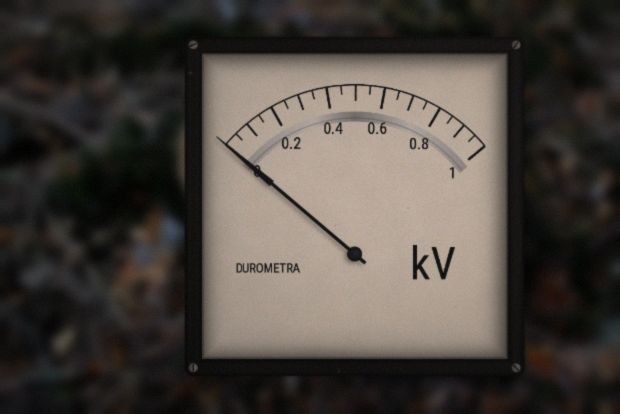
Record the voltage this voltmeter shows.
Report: 0 kV
